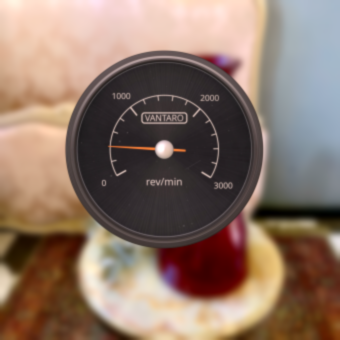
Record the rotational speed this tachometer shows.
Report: 400 rpm
